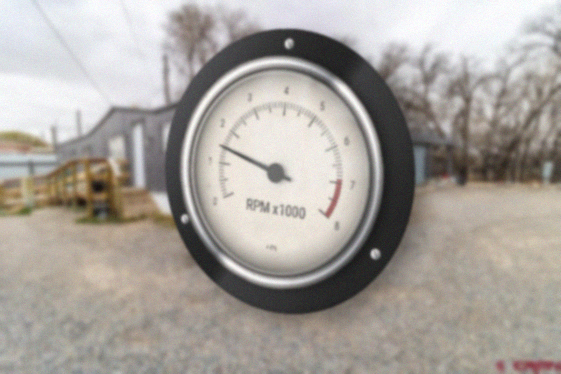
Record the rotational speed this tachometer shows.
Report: 1500 rpm
